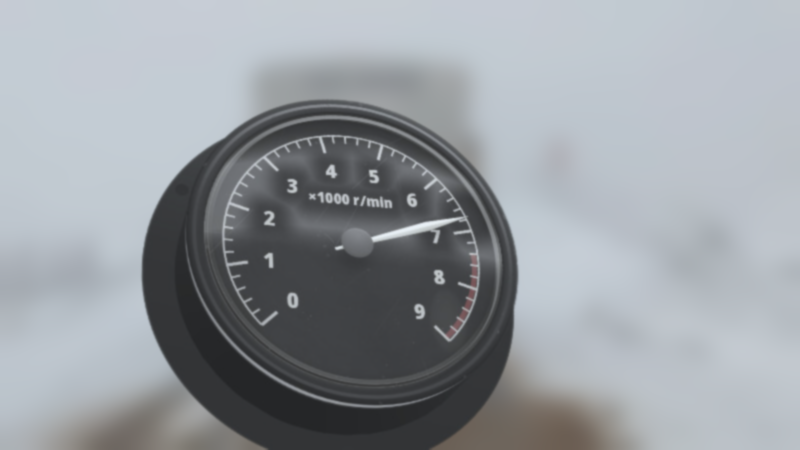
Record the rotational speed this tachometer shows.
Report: 6800 rpm
